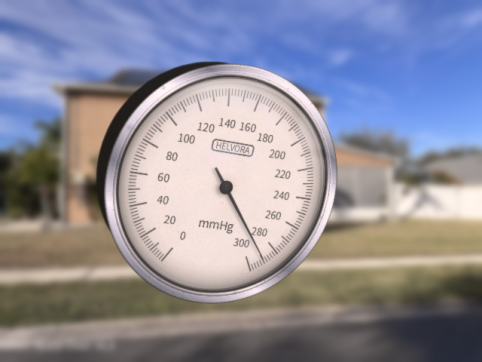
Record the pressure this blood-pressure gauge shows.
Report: 290 mmHg
